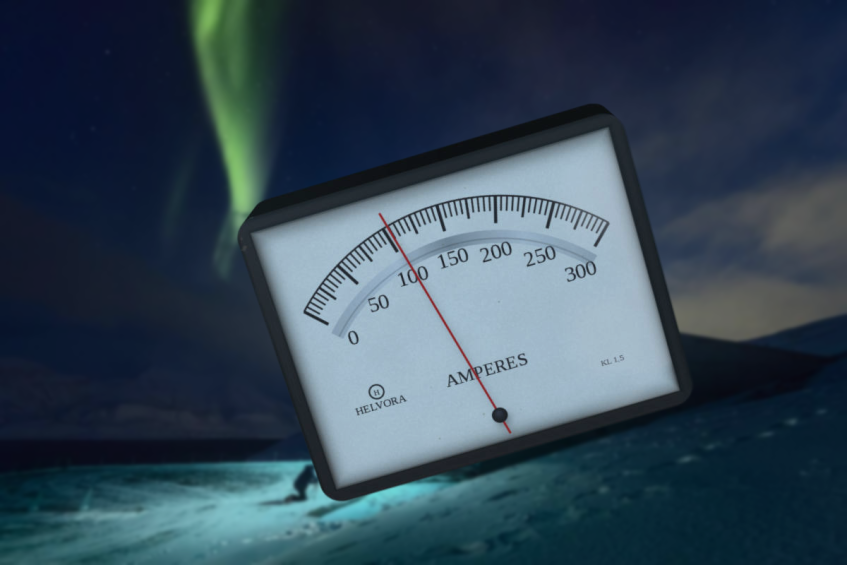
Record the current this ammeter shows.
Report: 105 A
